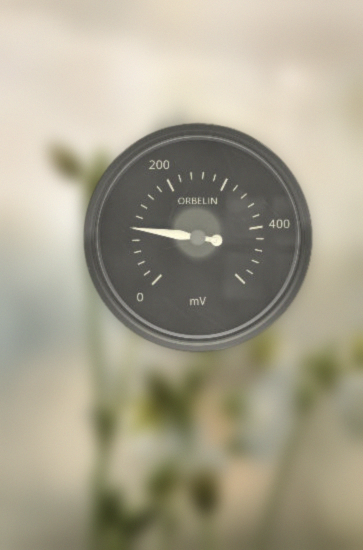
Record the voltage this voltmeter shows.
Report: 100 mV
